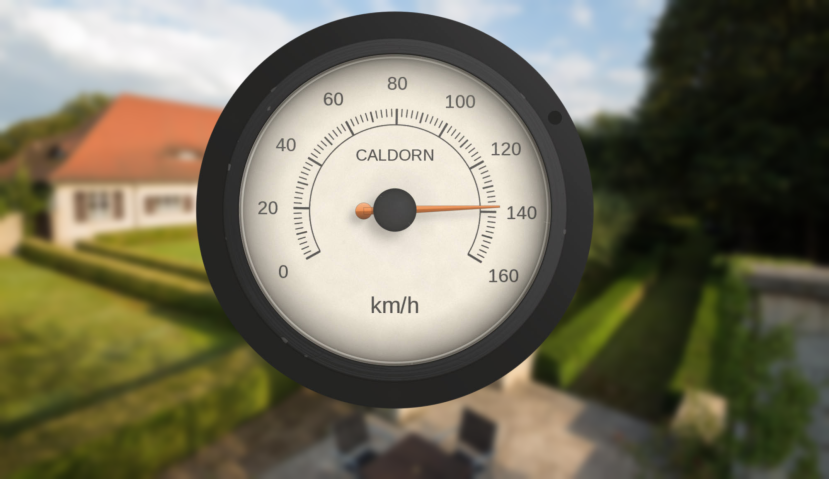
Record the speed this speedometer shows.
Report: 138 km/h
